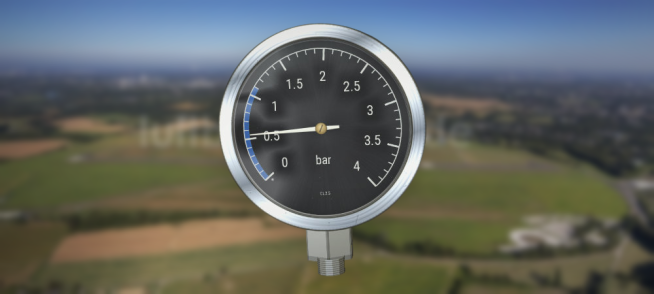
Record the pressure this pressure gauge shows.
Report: 0.55 bar
